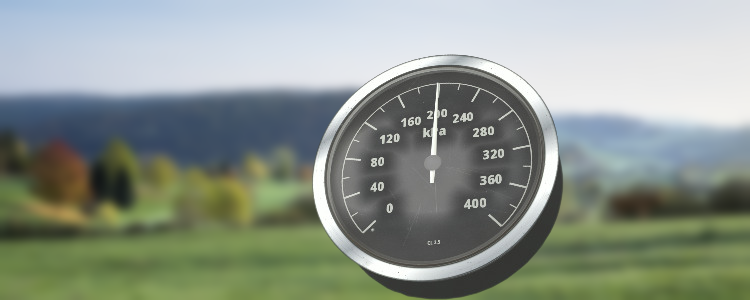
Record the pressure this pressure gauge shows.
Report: 200 kPa
